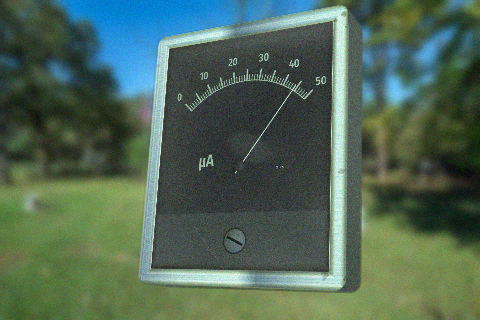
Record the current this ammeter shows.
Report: 45 µA
